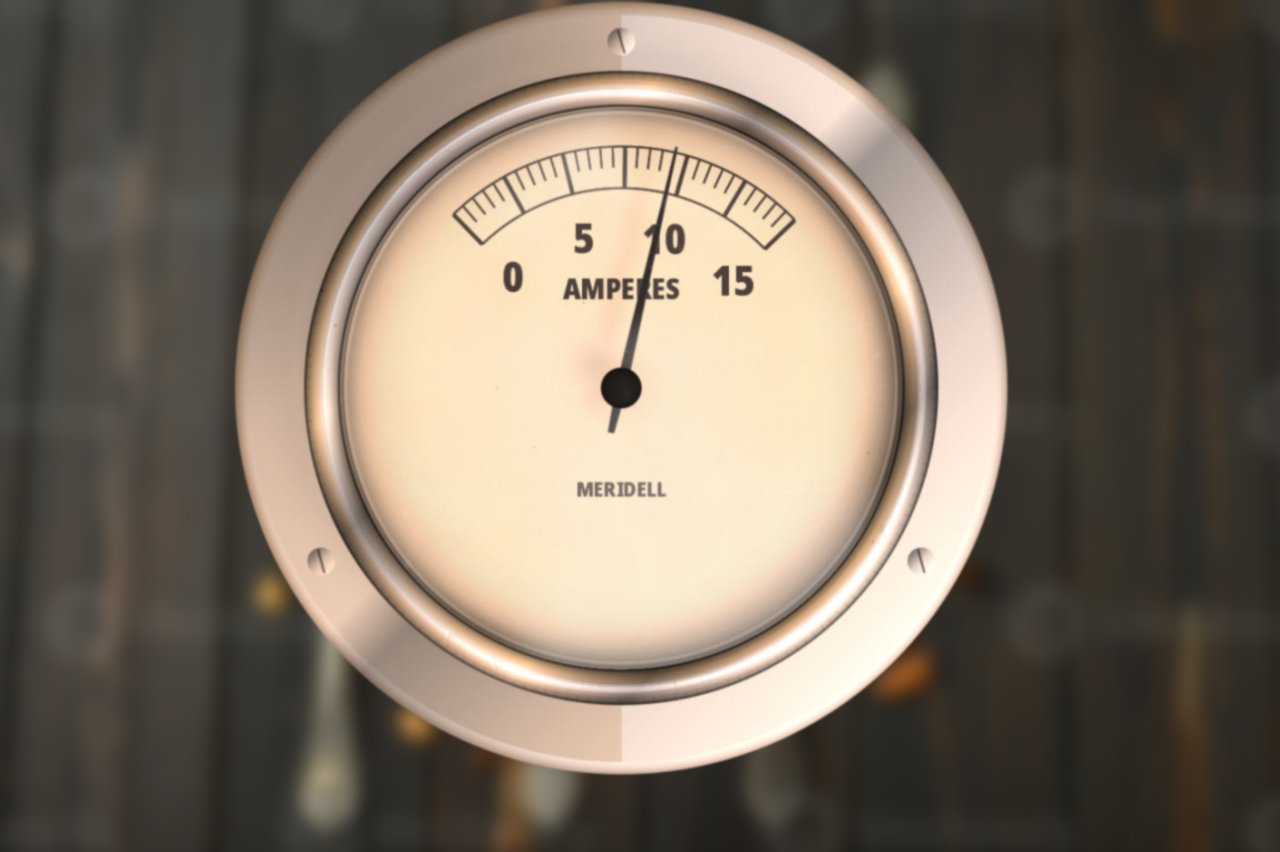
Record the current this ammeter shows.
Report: 9.5 A
